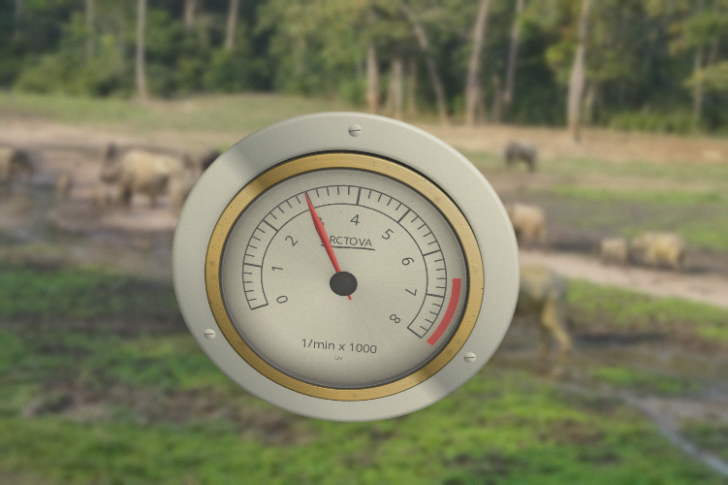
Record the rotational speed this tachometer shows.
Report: 3000 rpm
